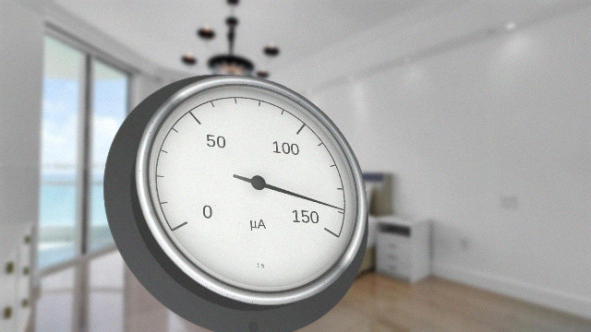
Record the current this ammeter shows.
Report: 140 µA
